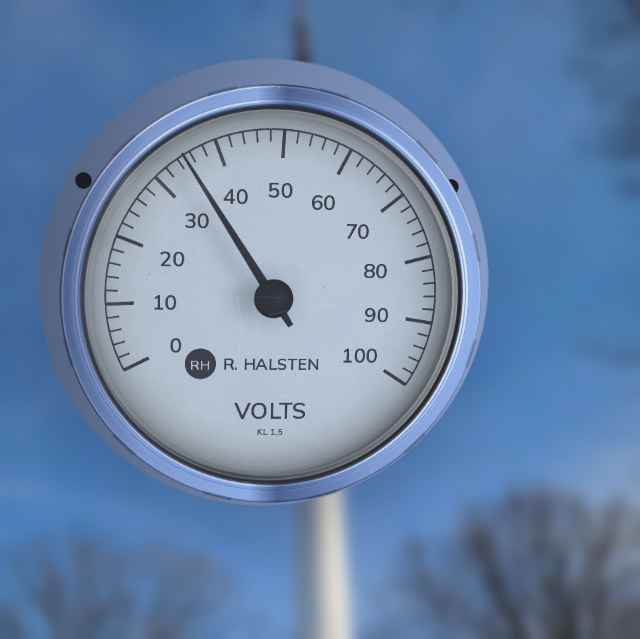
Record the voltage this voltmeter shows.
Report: 35 V
